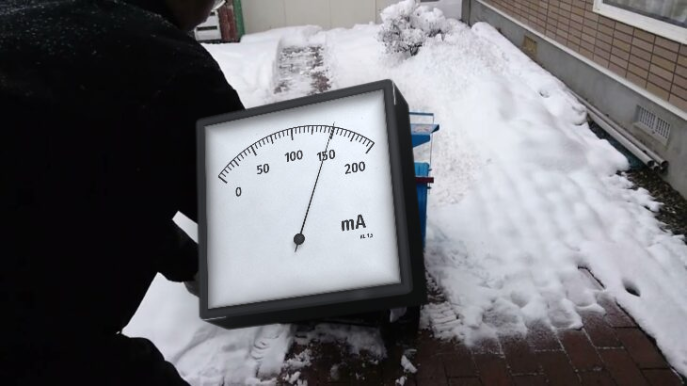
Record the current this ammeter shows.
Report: 150 mA
